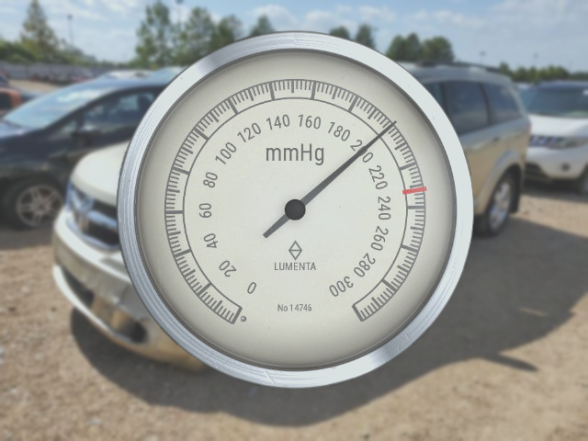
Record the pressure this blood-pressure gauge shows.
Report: 200 mmHg
